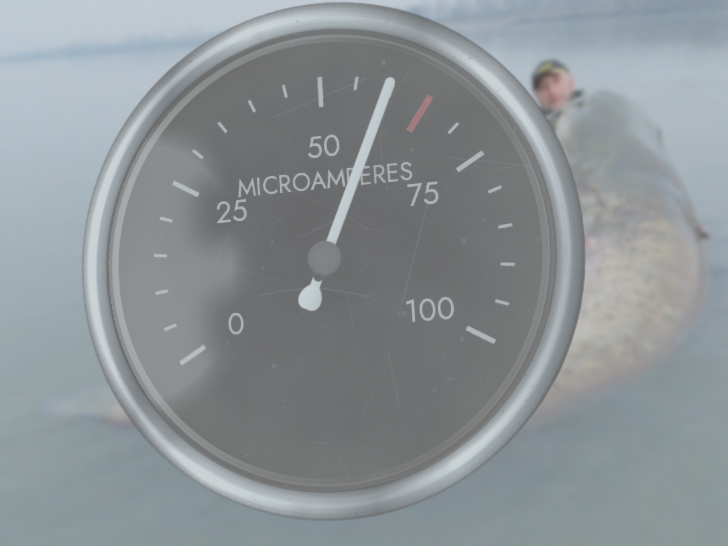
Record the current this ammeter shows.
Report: 60 µA
